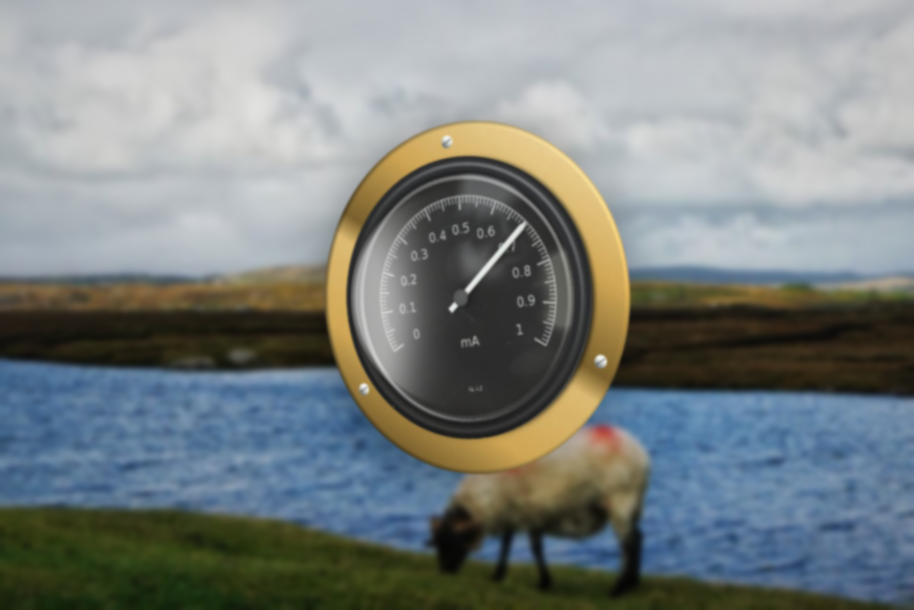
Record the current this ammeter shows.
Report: 0.7 mA
